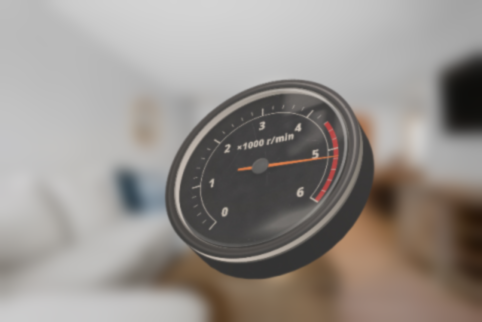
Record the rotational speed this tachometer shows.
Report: 5200 rpm
